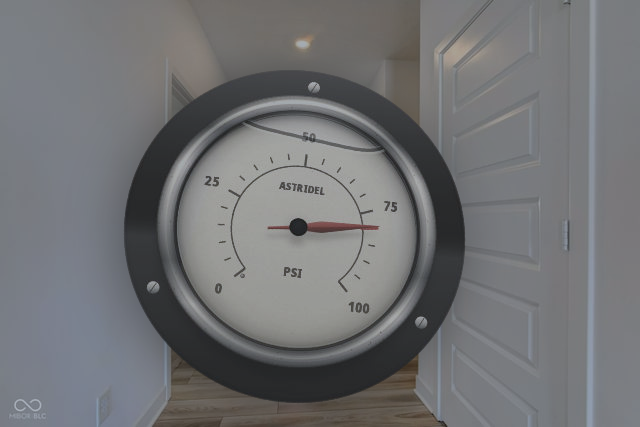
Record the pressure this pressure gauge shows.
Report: 80 psi
